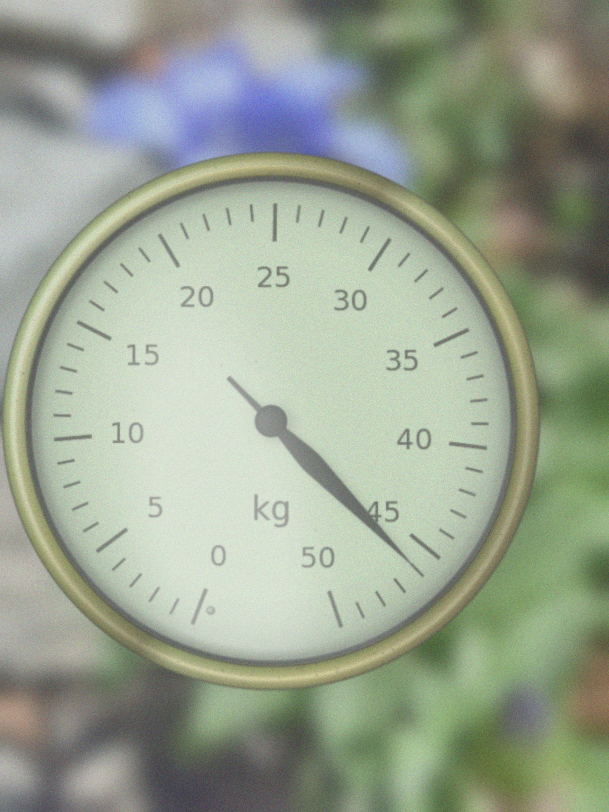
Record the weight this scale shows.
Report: 46 kg
